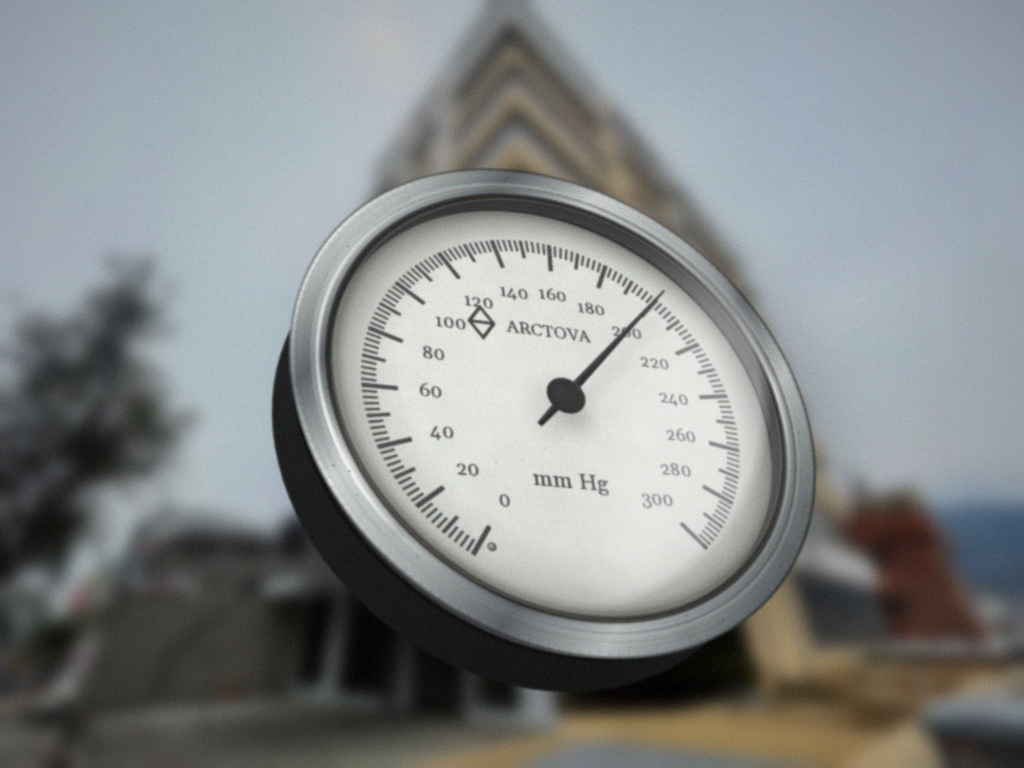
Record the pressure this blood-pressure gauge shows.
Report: 200 mmHg
